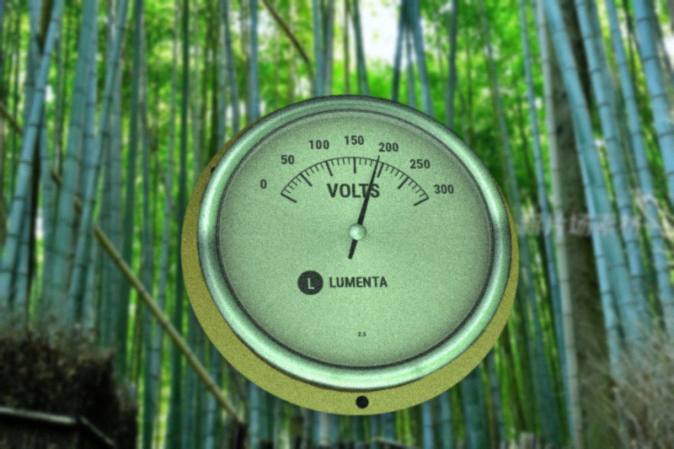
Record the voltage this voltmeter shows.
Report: 190 V
